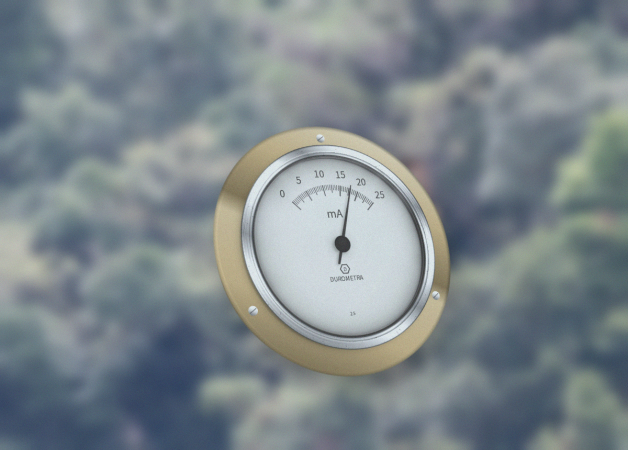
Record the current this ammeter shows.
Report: 17.5 mA
